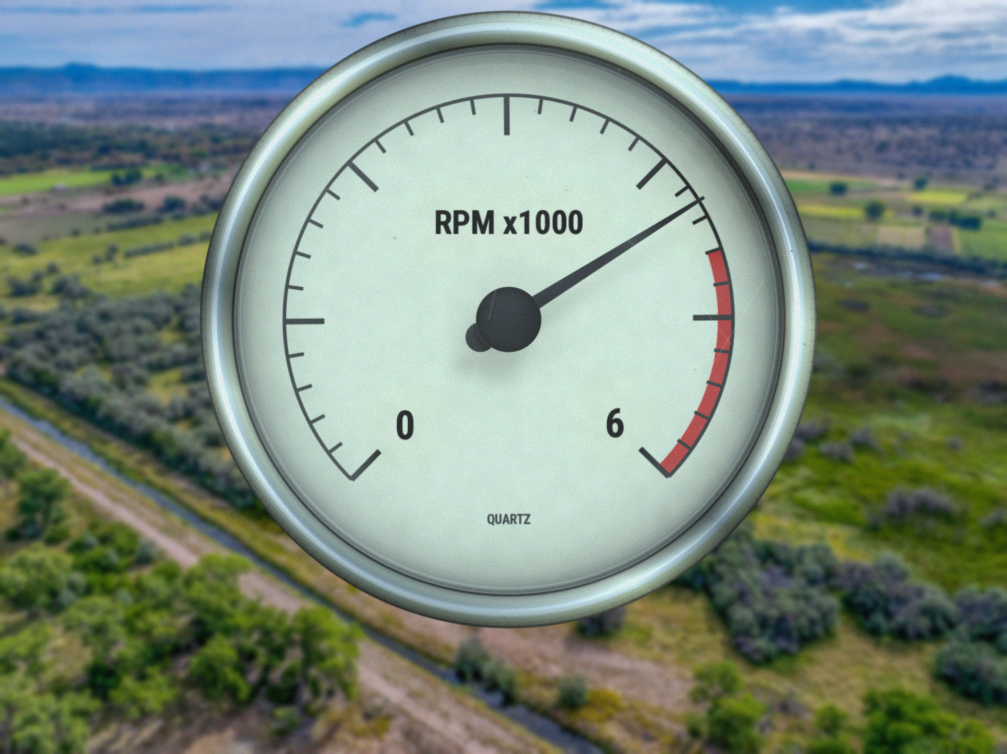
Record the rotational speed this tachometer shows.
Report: 4300 rpm
